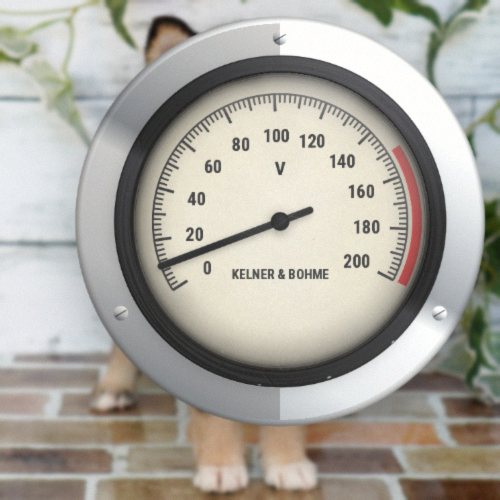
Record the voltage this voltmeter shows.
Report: 10 V
